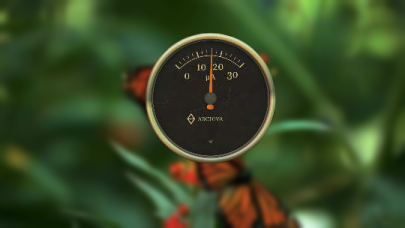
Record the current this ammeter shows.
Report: 16 µA
